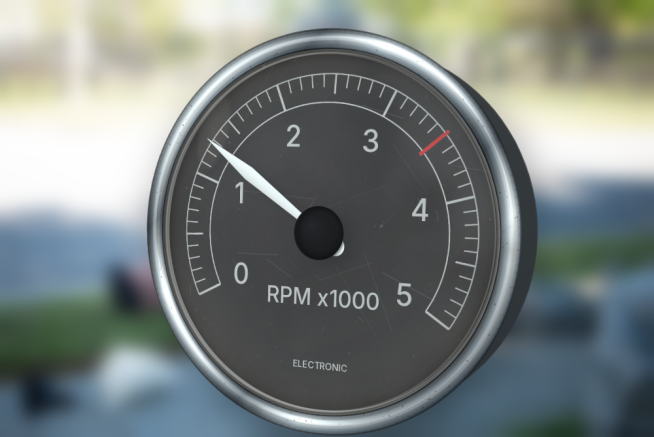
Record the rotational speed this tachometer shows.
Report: 1300 rpm
